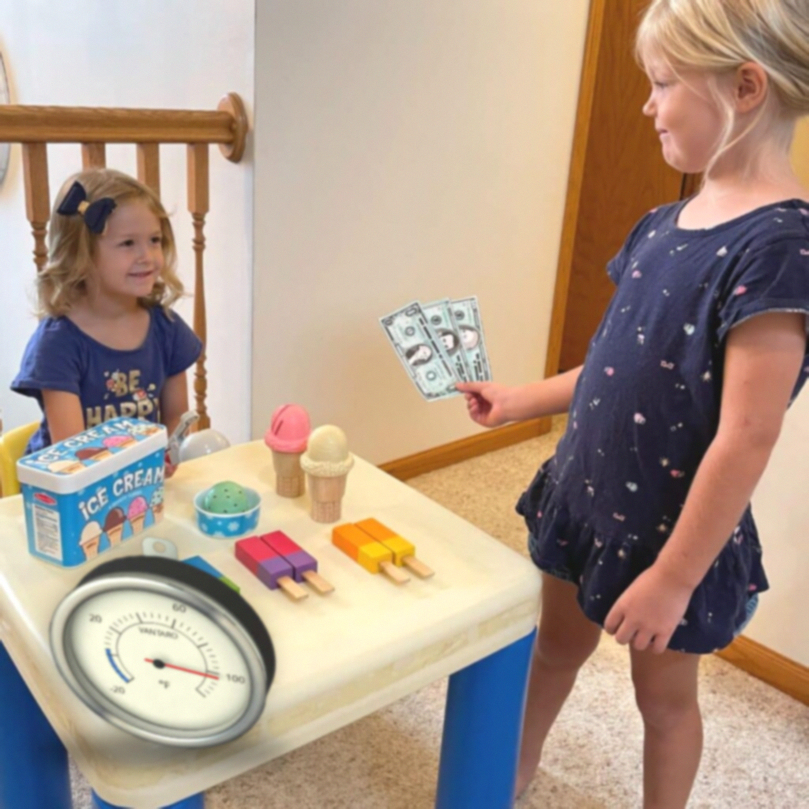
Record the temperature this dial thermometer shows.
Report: 100 °F
